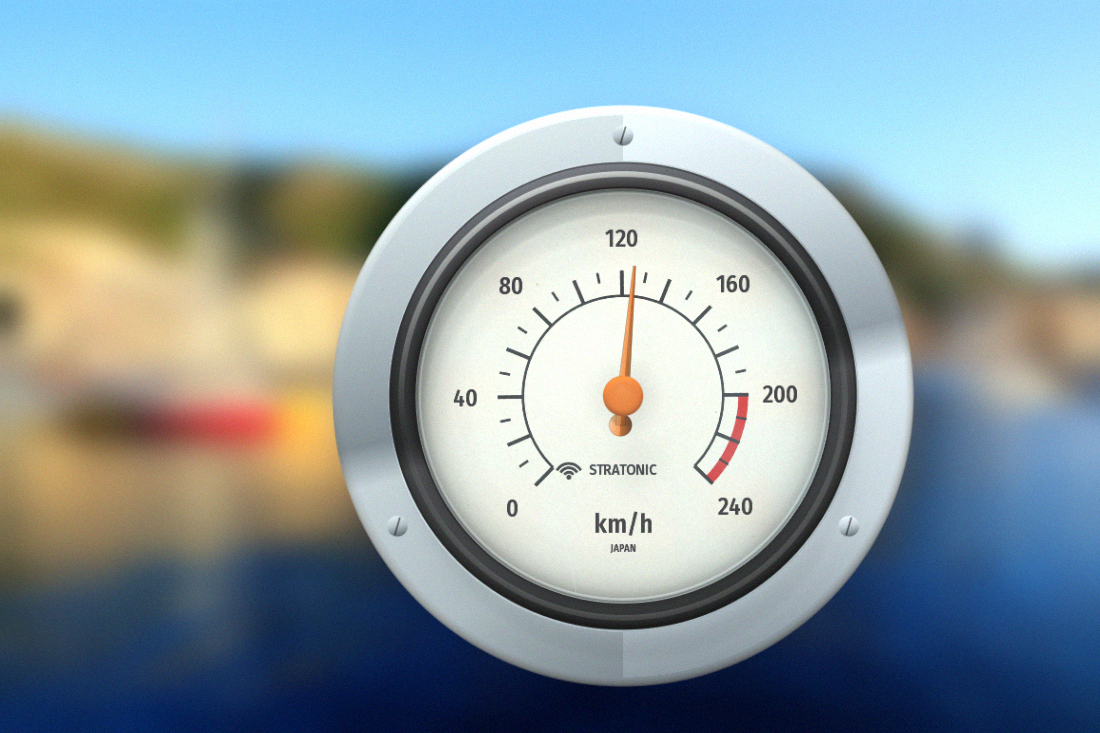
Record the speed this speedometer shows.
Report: 125 km/h
